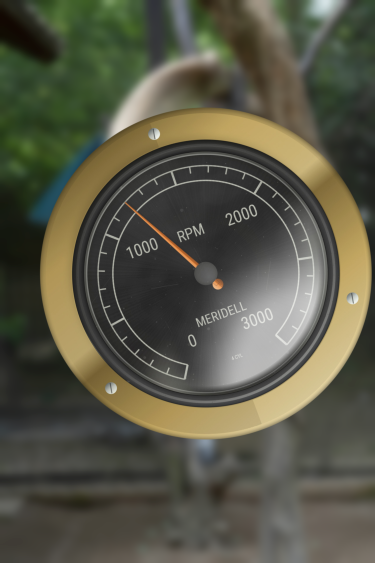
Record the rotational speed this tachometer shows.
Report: 1200 rpm
